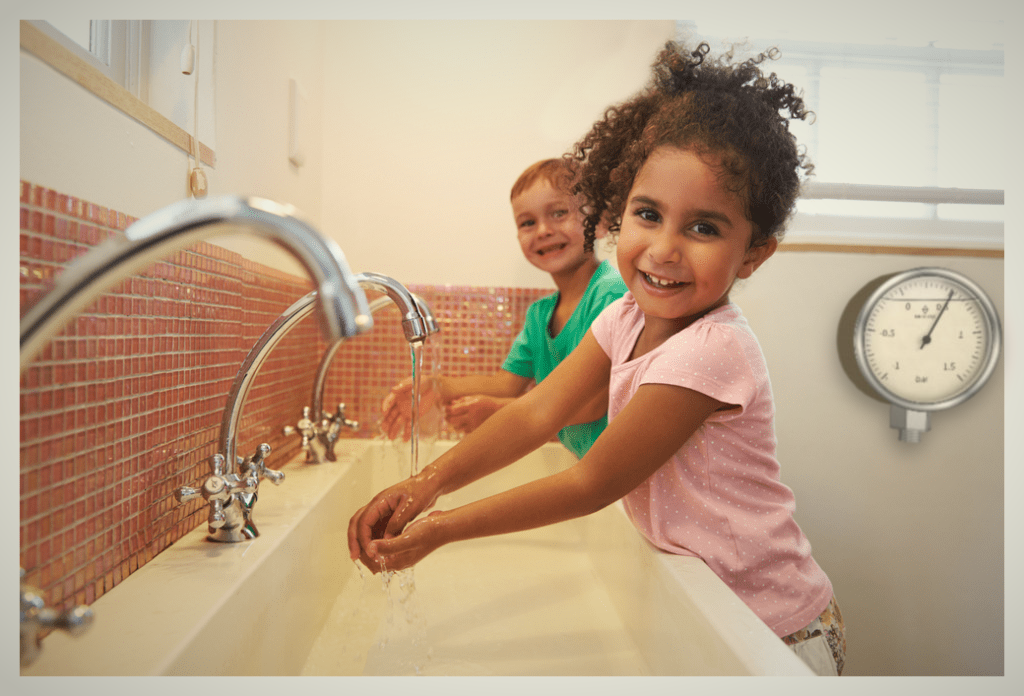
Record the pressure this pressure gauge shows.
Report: 0.5 bar
